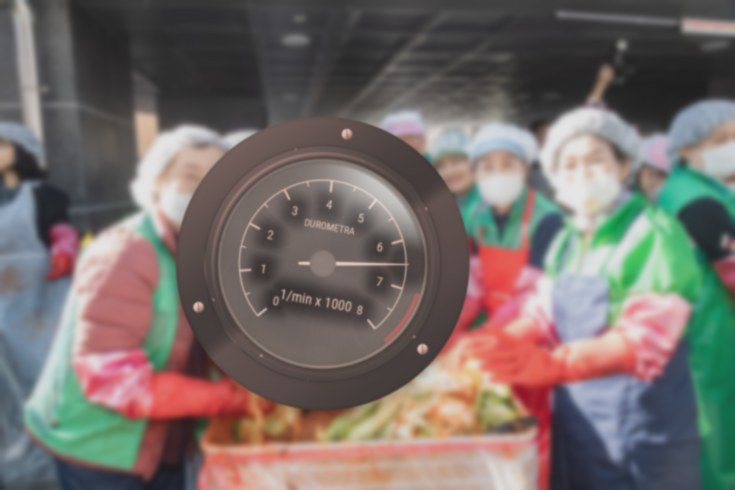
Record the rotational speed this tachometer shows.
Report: 6500 rpm
